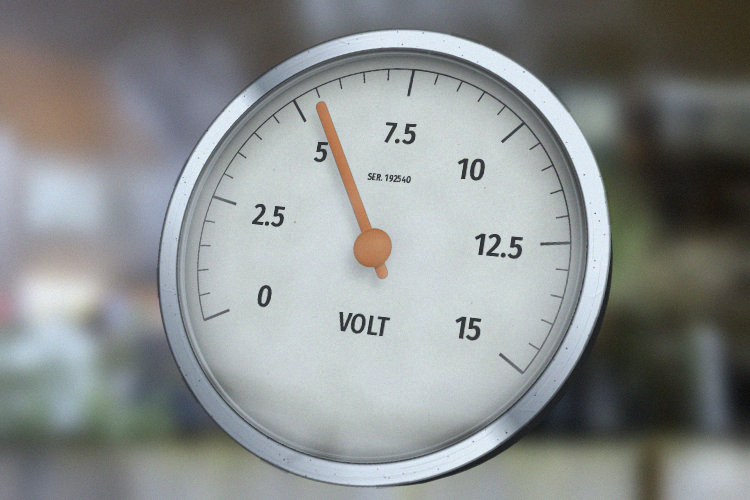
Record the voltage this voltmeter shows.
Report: 5.5 V
